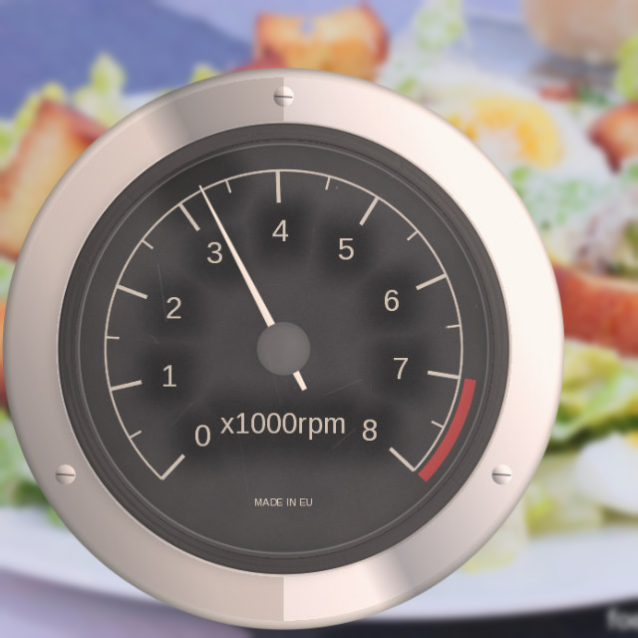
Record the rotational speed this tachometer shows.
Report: 3250 rpm
